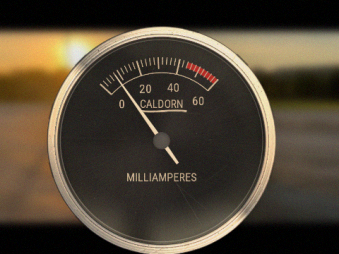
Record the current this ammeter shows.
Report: 8 mA
